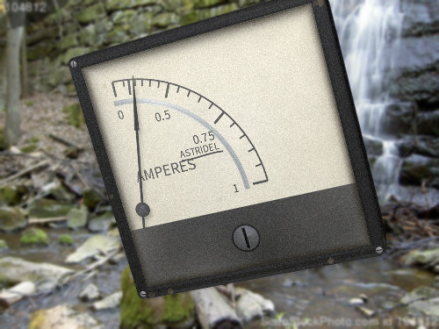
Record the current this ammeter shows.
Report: 0.3 A
